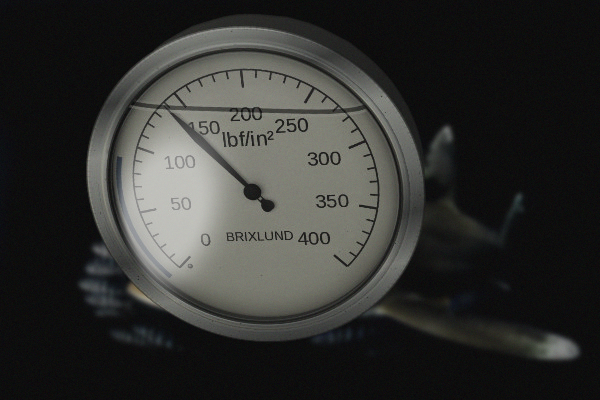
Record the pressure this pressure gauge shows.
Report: 140 psi
